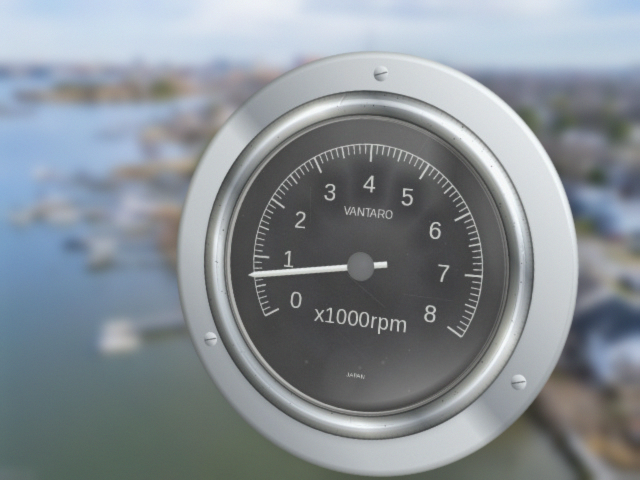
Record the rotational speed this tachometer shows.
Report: 700 rpm
